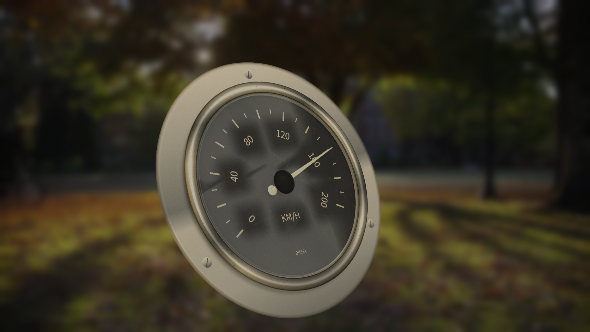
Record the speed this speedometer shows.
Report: 160 km/h
